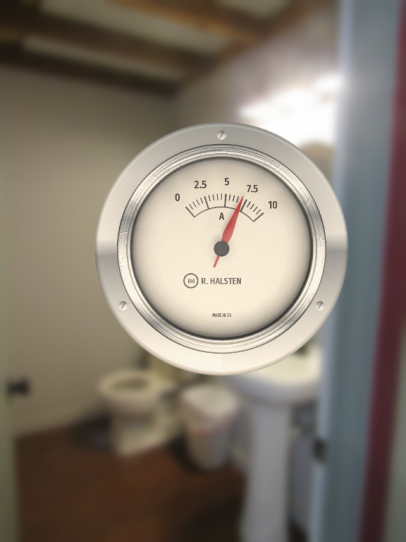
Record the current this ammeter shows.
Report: 7 A
